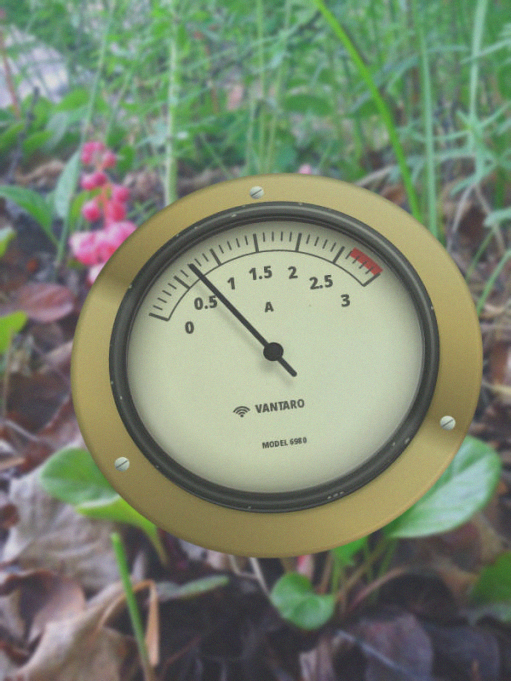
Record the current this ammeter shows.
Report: 0.7 A
